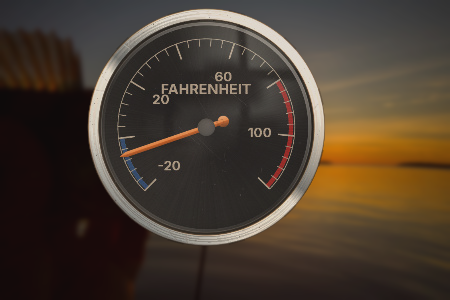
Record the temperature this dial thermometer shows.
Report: -6 °F
